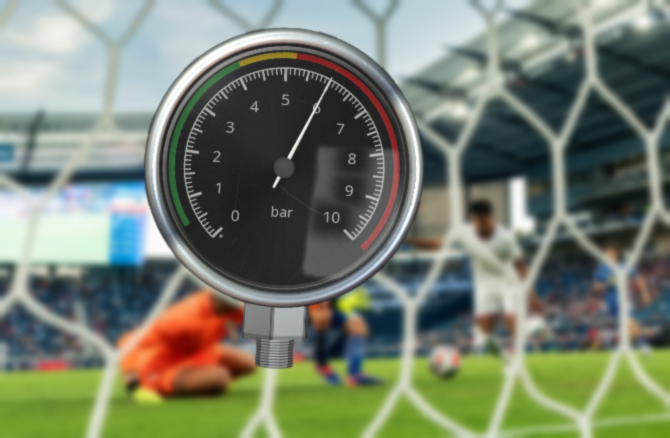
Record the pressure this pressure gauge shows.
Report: 6 bar
